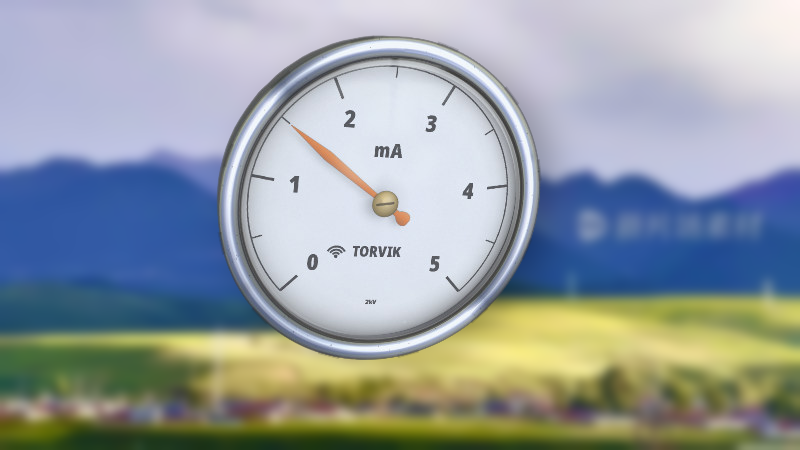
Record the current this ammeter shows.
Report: 1.5 mA
